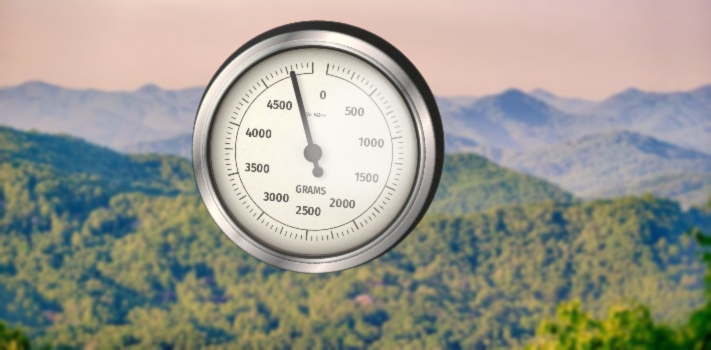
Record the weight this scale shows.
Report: 4800 g
